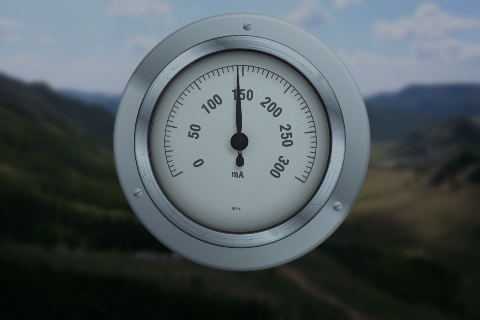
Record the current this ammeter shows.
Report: 145 mA
